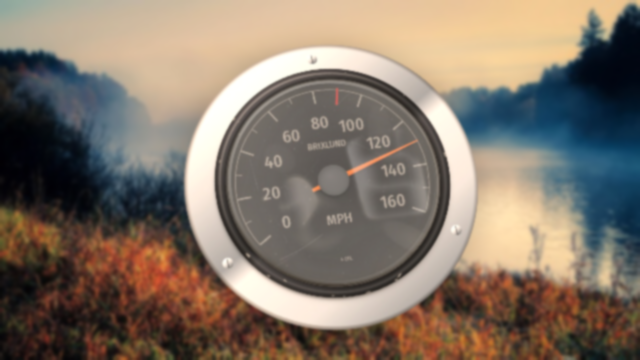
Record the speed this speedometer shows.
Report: 130 mph
